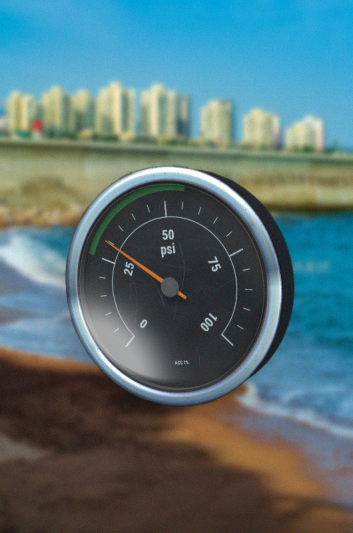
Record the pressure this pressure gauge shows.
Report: 30 psi
